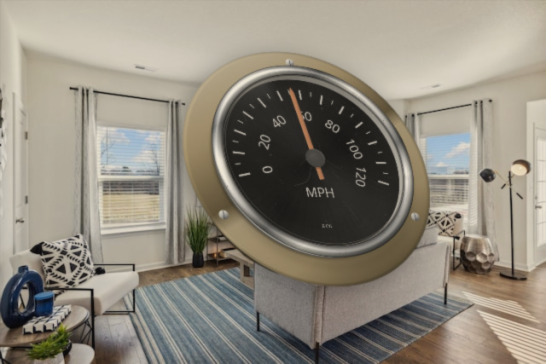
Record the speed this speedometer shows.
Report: 55 mph
